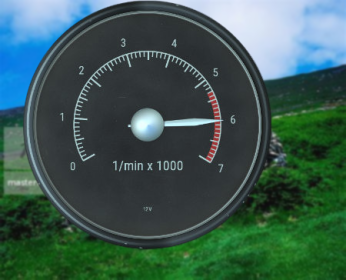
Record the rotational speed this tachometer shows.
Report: 6000 rpm
